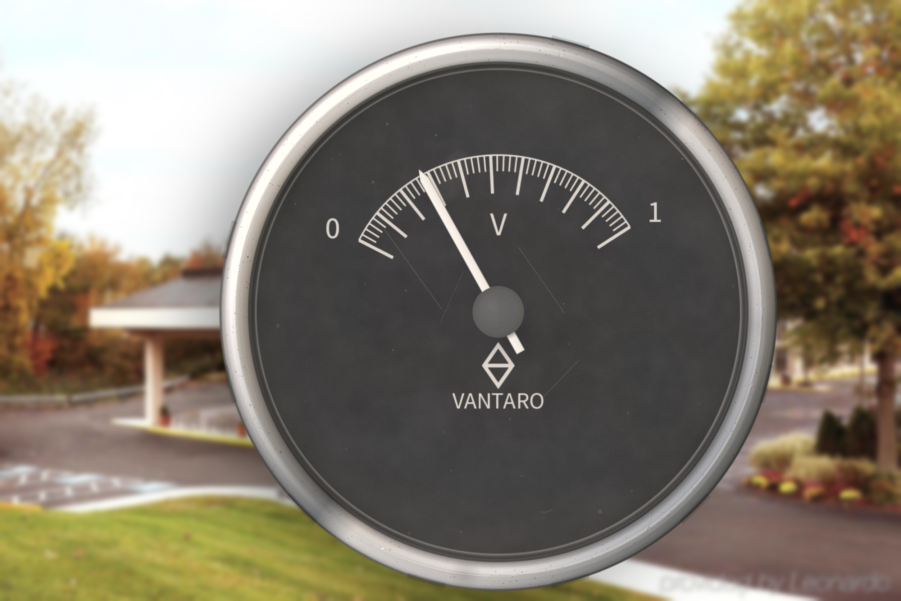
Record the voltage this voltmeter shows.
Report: 0.28 V
